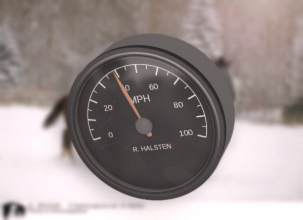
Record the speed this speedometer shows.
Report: 40 mph
